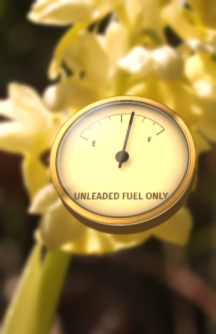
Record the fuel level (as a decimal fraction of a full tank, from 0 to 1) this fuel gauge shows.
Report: 0.625
